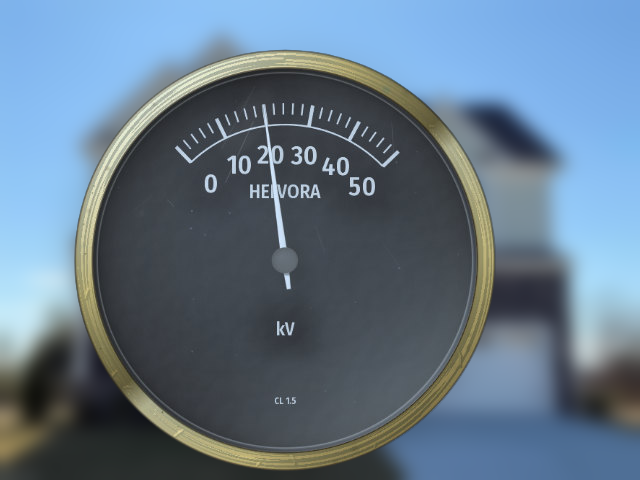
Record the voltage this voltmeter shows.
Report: 20 kV
